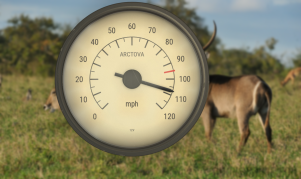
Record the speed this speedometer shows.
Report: 107.5 mph
